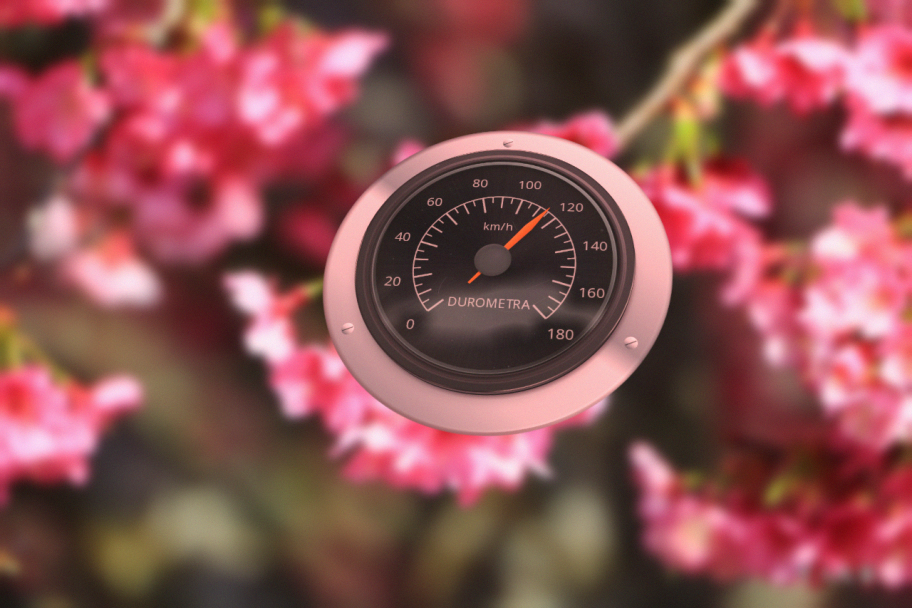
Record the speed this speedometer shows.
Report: 115 km/h
